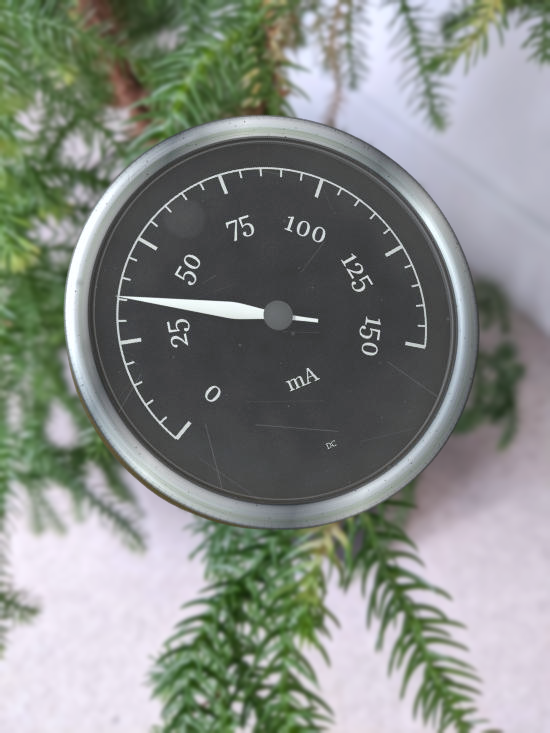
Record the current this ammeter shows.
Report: 35 mA
